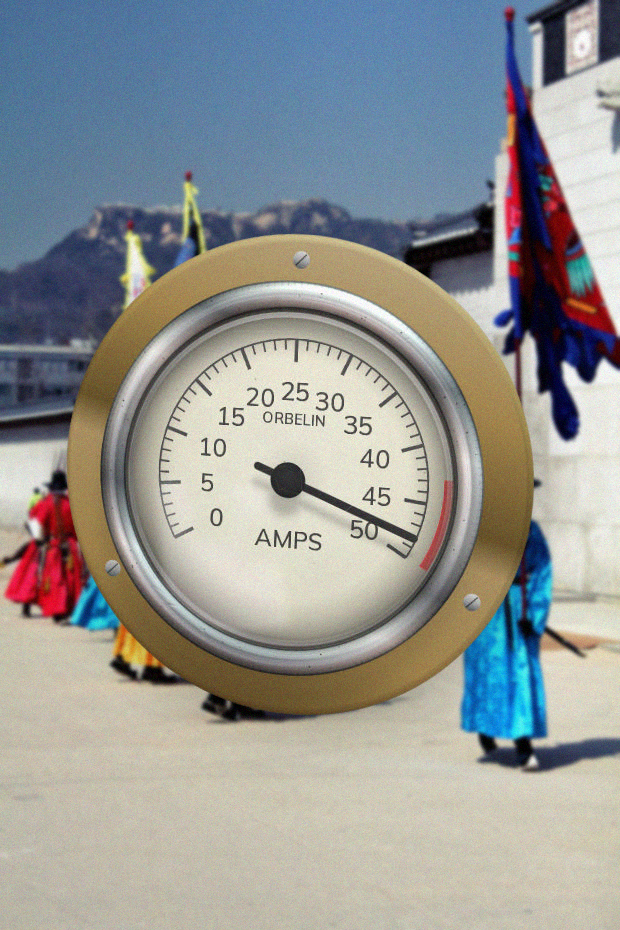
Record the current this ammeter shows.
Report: 48 A
